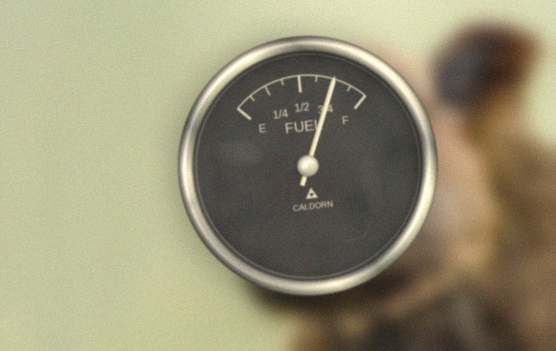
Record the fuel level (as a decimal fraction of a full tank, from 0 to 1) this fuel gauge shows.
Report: 0.75
